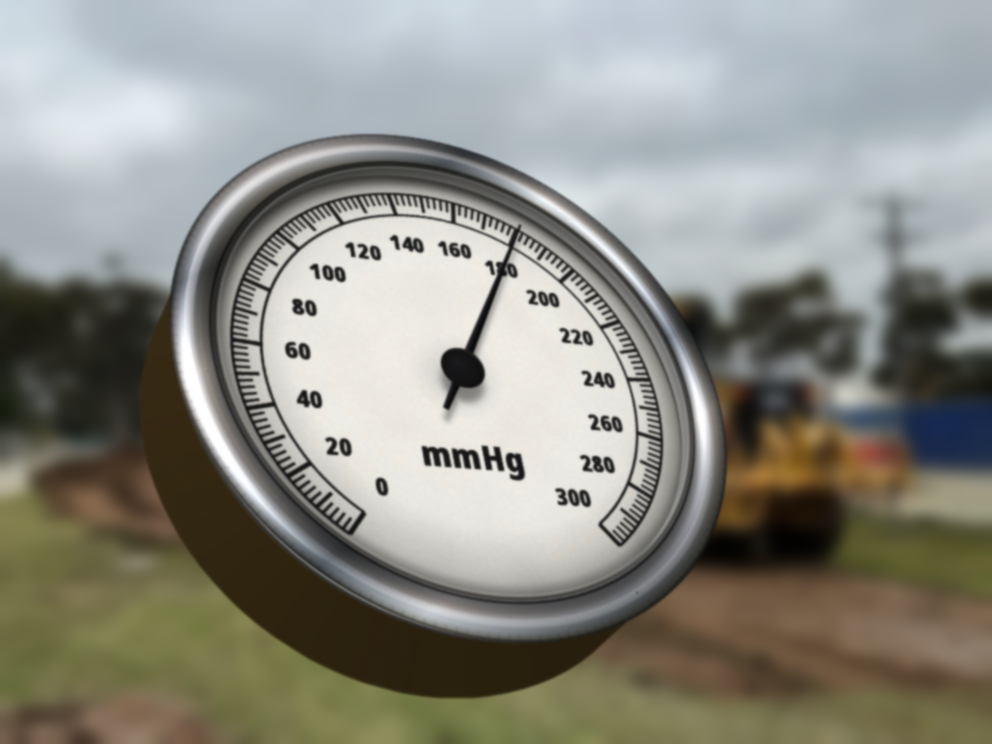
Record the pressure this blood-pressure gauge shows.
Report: 180 mmHg
